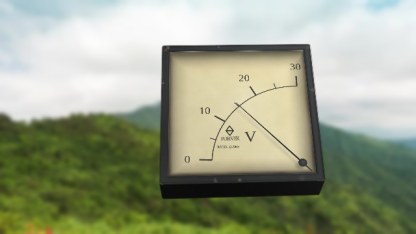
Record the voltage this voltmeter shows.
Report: 15 V
